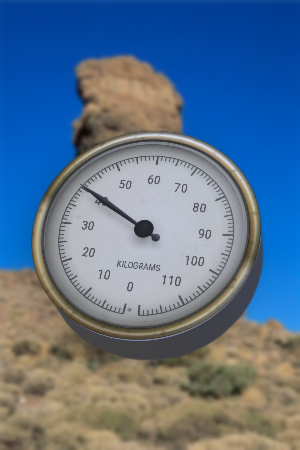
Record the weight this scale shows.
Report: 40 kg
